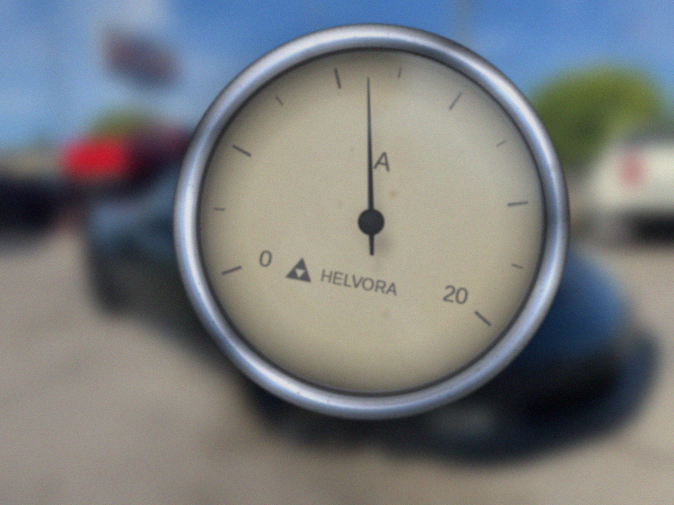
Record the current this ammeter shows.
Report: 9 A
